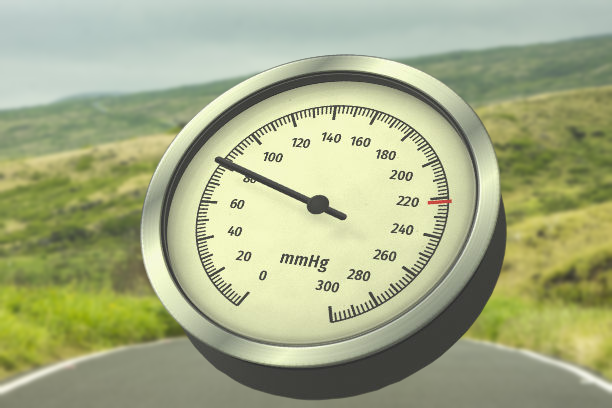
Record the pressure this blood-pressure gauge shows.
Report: 80 mmHg
